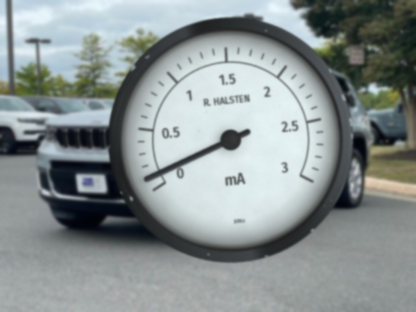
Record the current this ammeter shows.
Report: 0.1 mA
